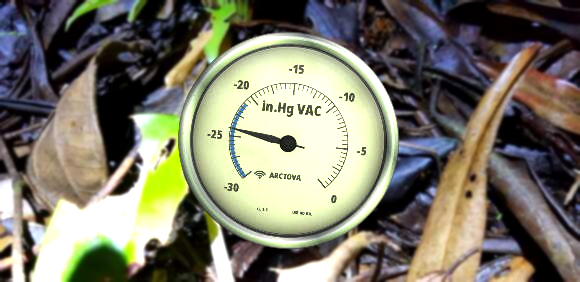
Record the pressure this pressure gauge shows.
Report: -24 inHg
